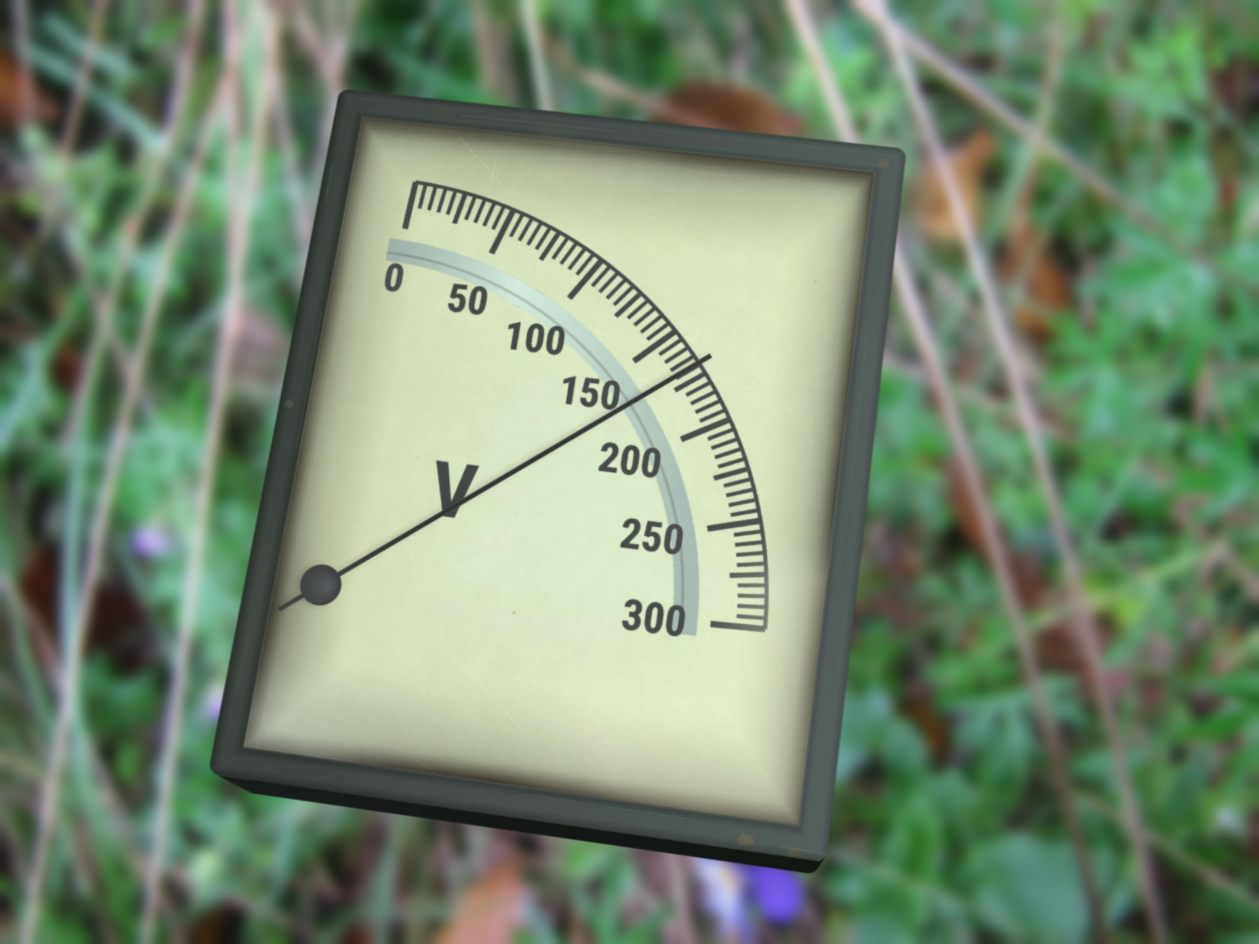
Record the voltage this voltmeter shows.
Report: 170 V
